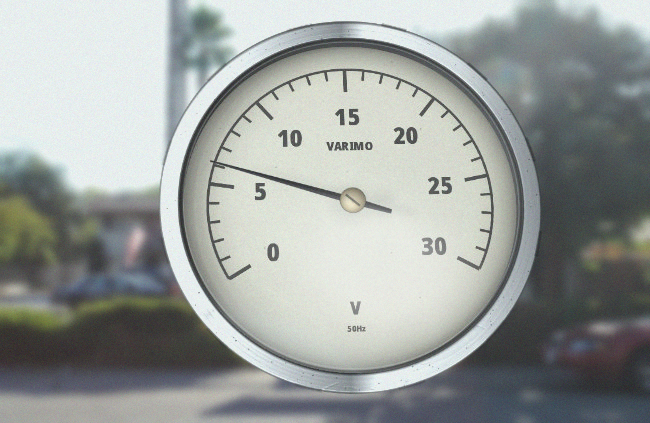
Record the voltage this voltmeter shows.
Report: 6 V
